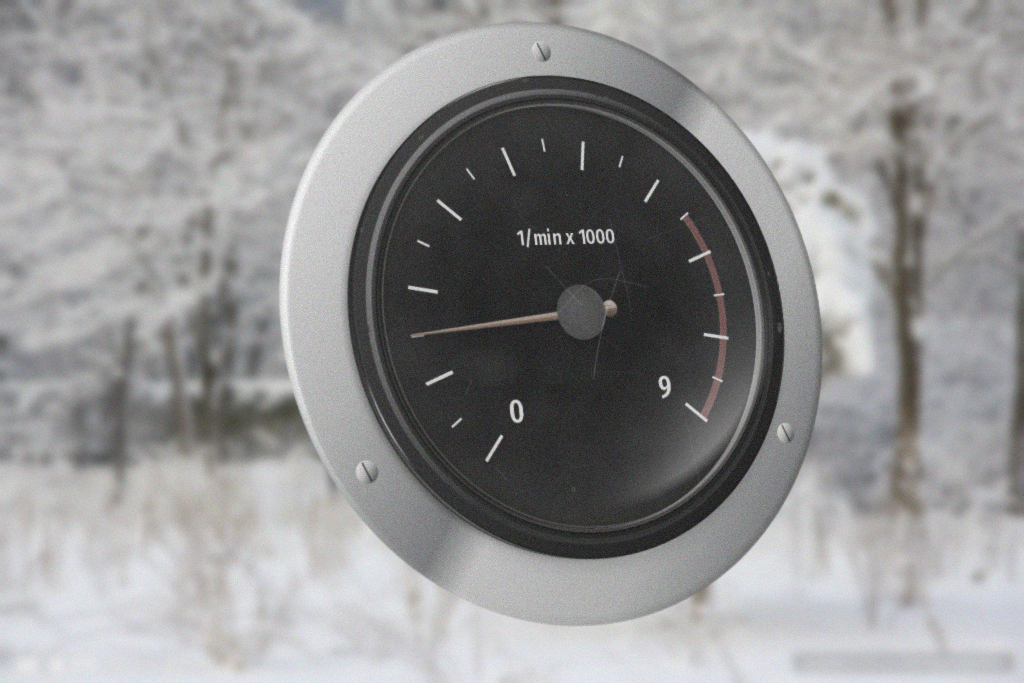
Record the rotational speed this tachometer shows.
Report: 1500 rpm
